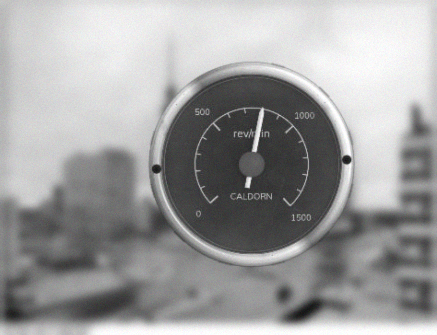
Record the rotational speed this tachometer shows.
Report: 800 rpm
